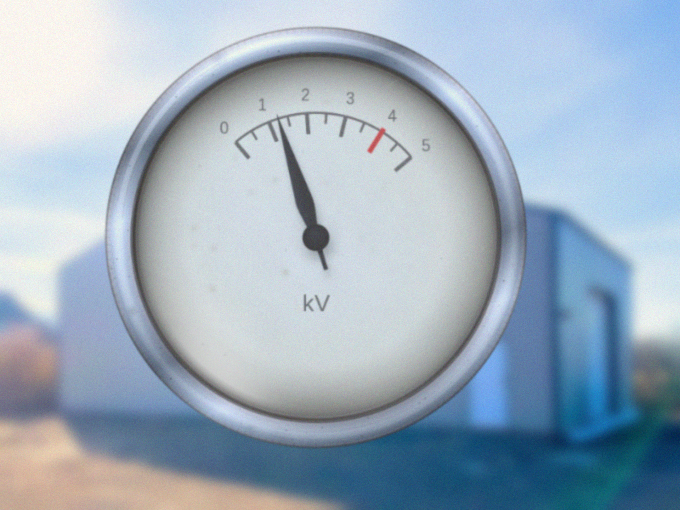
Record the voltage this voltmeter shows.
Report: 1.25 kV
